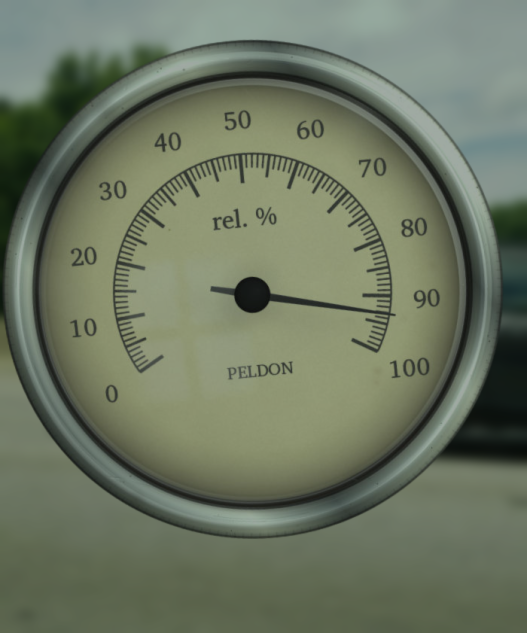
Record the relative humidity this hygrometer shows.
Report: 93 %
